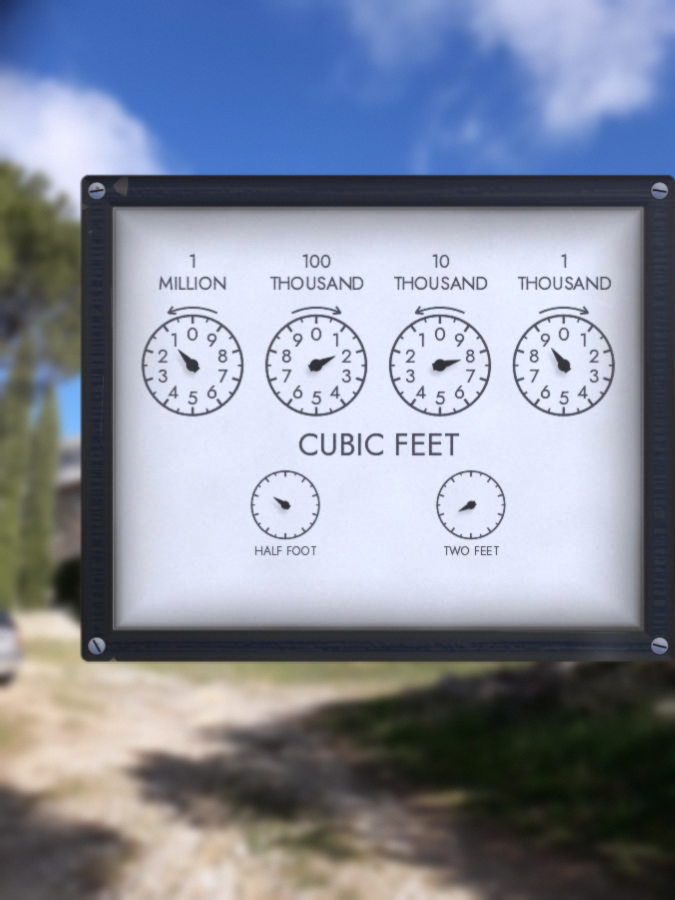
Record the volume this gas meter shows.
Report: 117900 ft³
